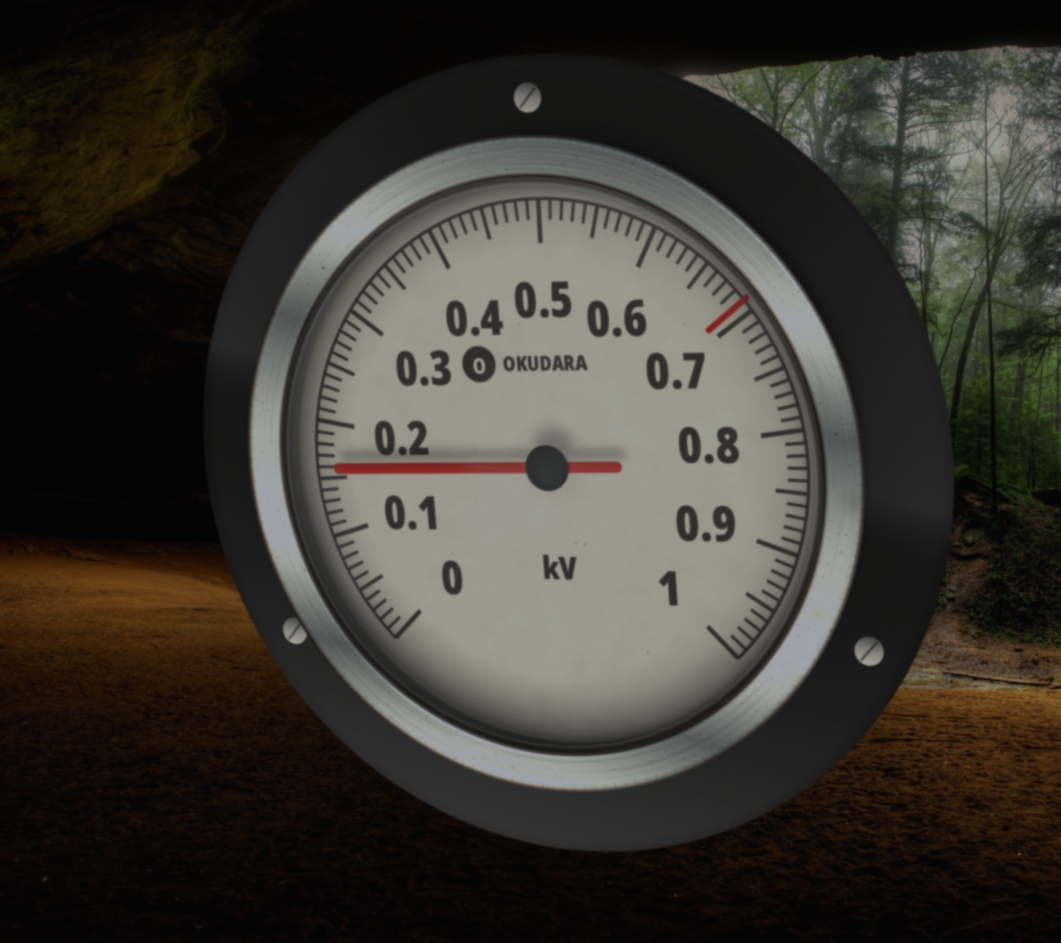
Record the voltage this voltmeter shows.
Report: 0.16 kV
